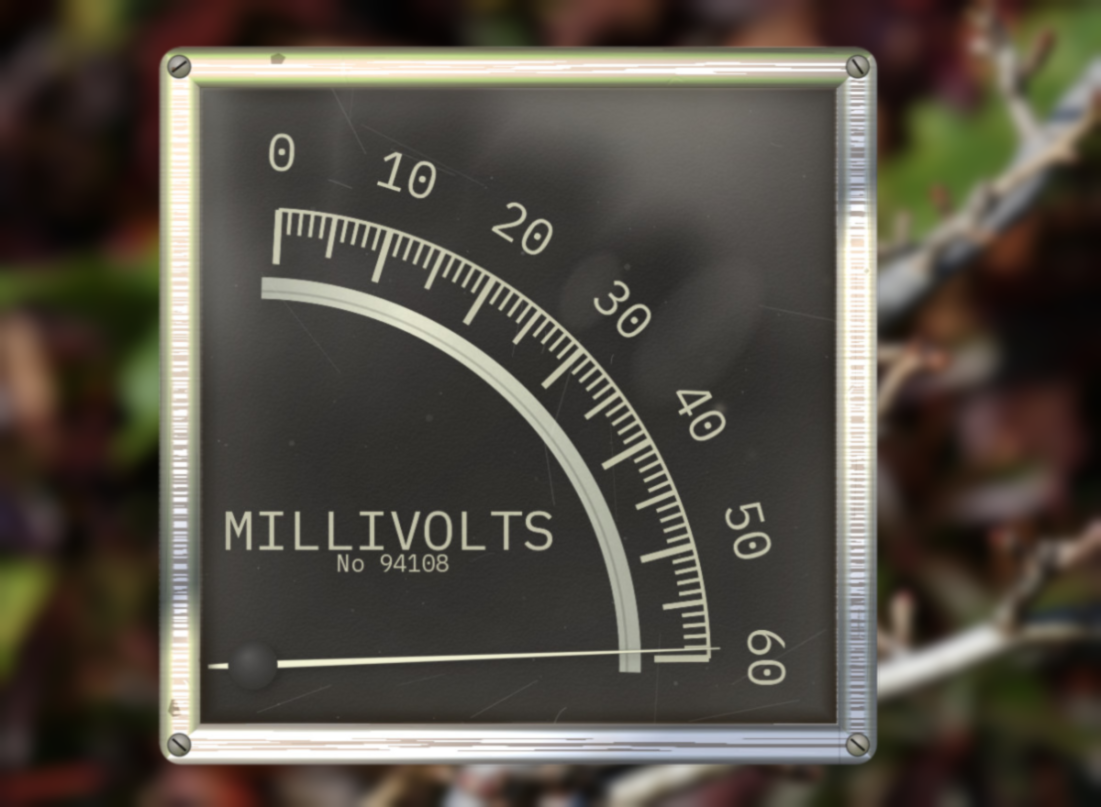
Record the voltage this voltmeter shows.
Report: 59 mV
